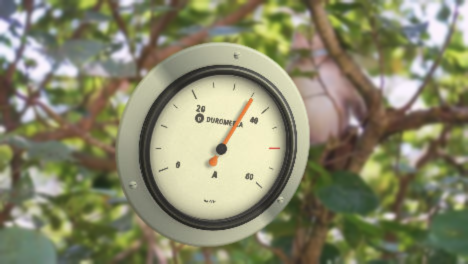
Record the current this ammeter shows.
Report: 35 A
